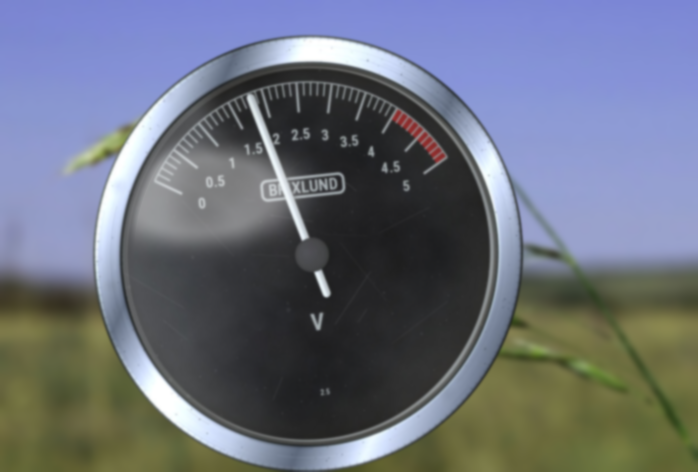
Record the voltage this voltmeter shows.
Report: 1.8 V
